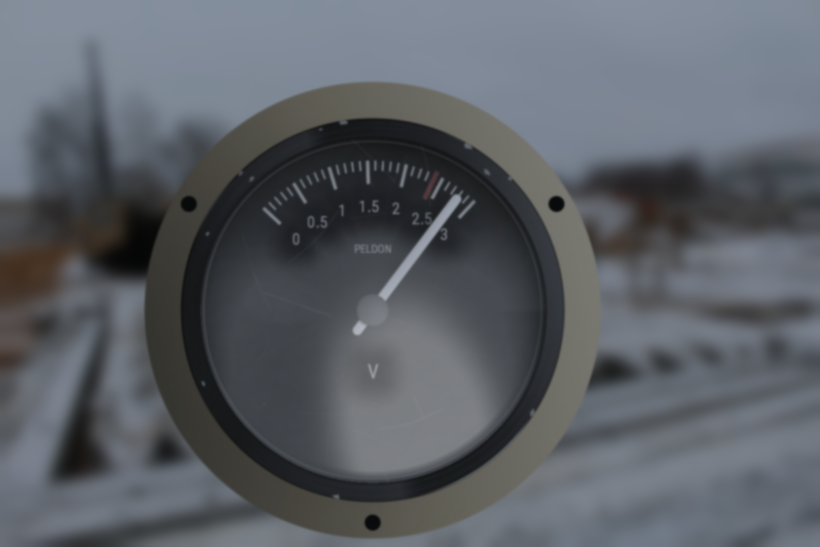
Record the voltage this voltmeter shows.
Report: 2.8 V
